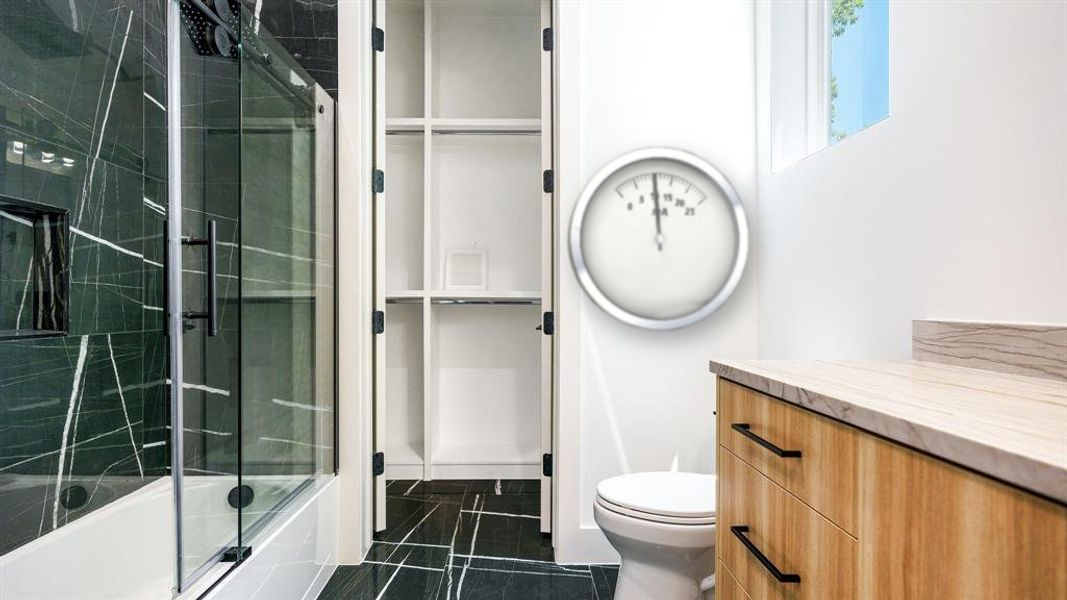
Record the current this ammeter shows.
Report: 10 mA
